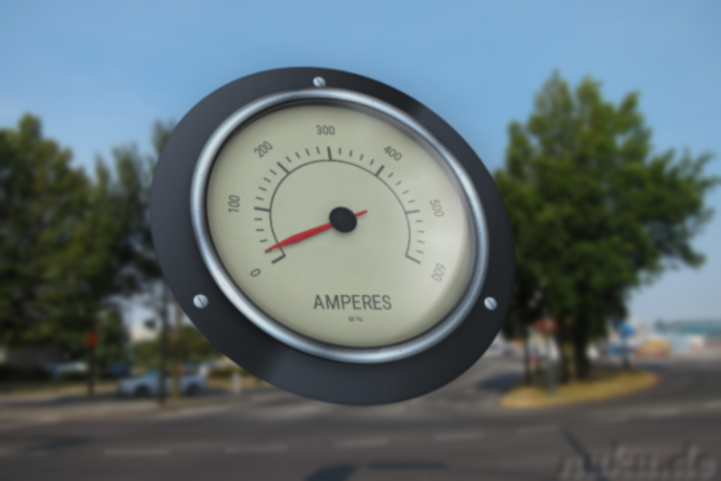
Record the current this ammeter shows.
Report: 20 A
